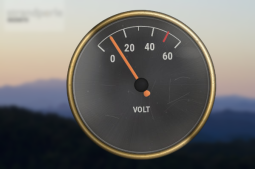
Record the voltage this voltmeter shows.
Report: 10 V
